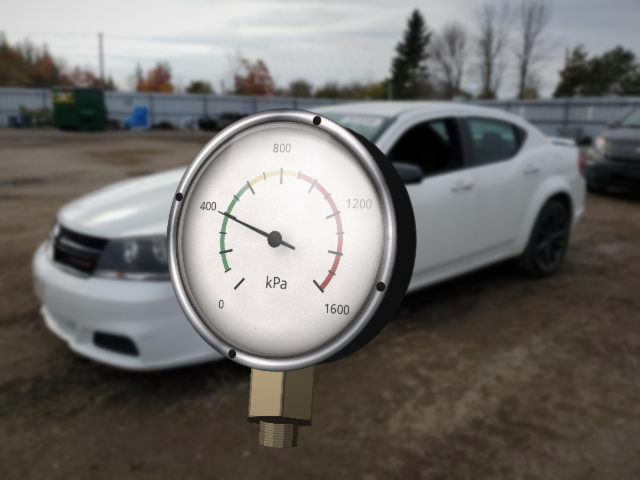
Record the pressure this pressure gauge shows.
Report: 400 kPa
